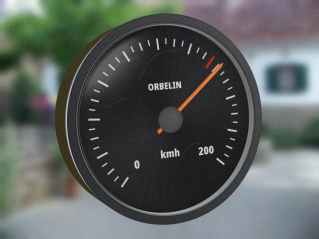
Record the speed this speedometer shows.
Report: 140 km/h
